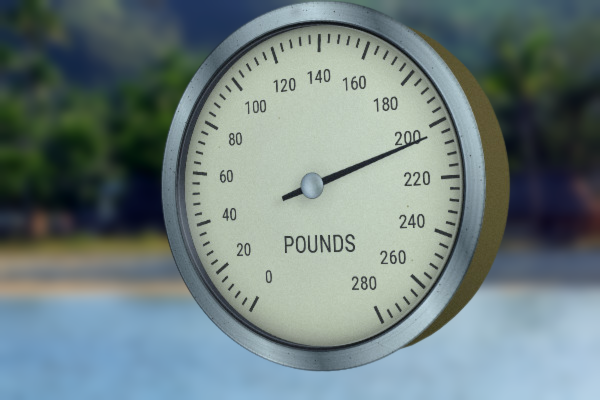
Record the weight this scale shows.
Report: 204 lb
